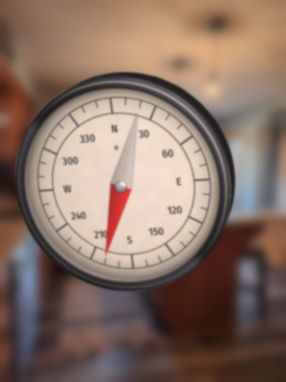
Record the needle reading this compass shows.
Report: 200 °
